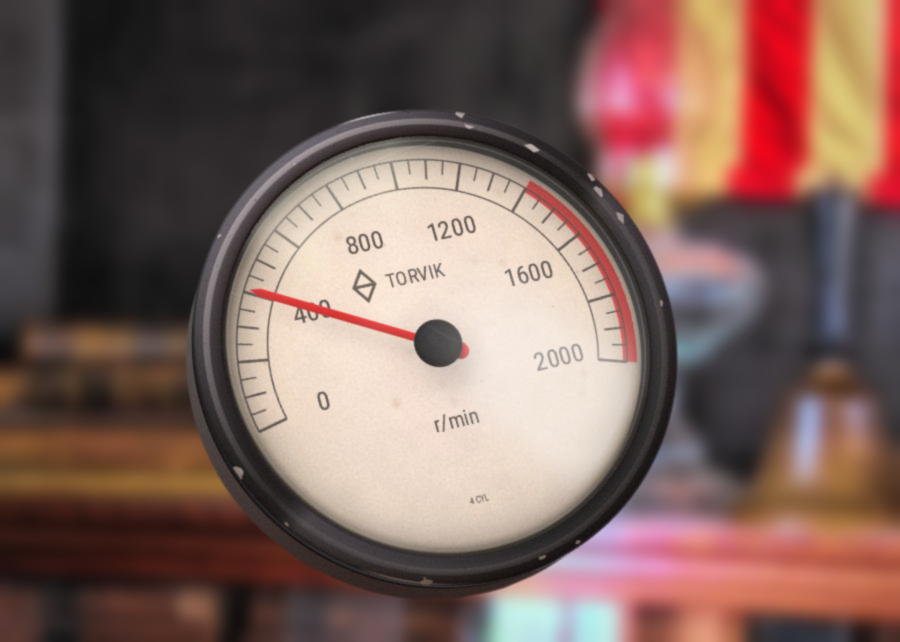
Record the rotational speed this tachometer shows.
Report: 400 rpm
